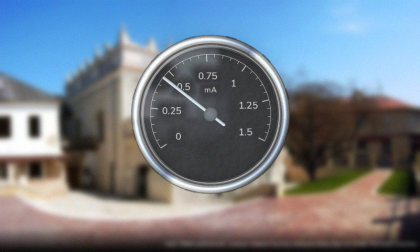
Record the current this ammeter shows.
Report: 0.45 mA
